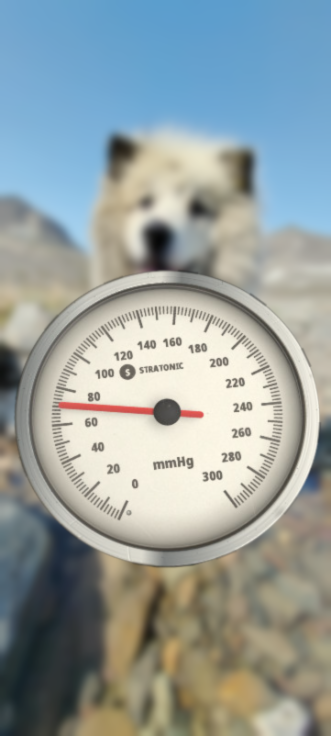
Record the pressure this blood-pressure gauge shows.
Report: 70 mmHg
